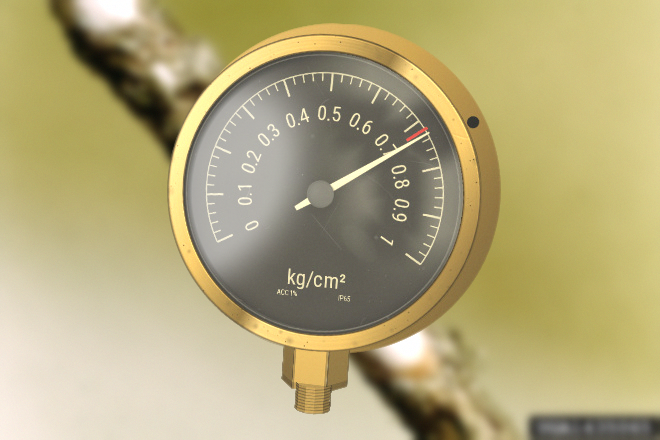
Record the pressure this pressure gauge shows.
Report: 0.73 kg/cm²
